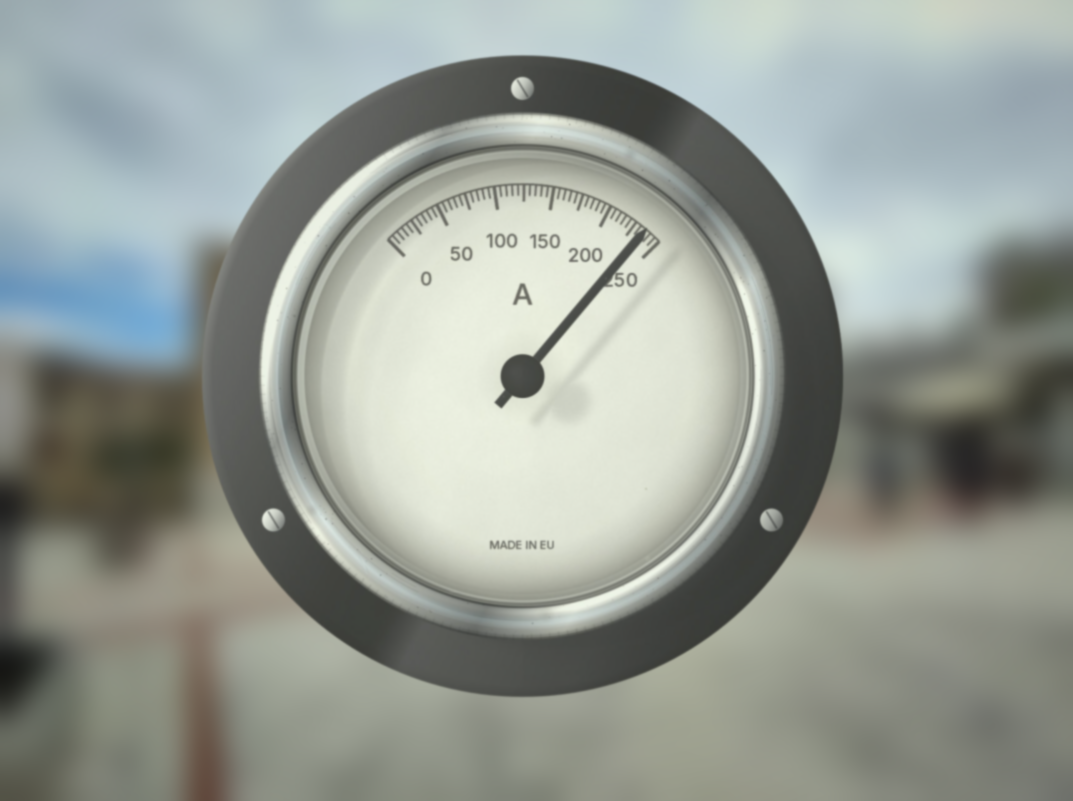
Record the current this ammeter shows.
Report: 235 A
